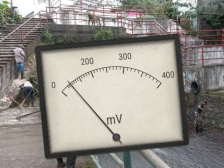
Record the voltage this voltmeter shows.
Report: 100 mV
